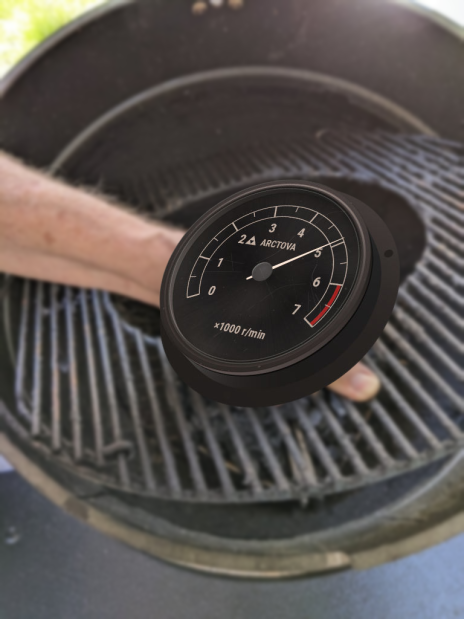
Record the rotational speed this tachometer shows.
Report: 5000 rpm
